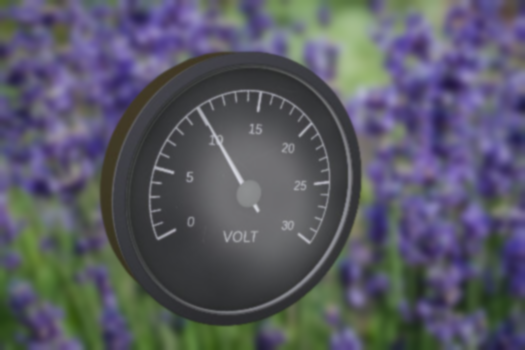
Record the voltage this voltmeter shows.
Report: 10 V
